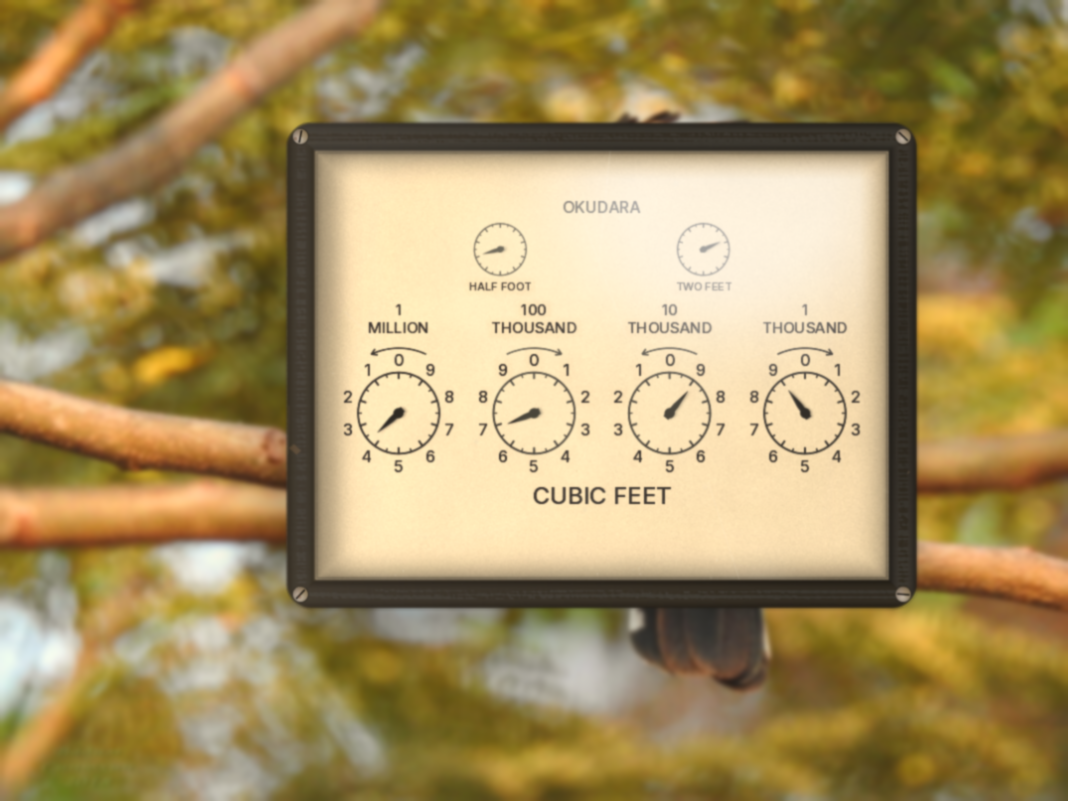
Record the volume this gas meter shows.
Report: 368900 ft³
